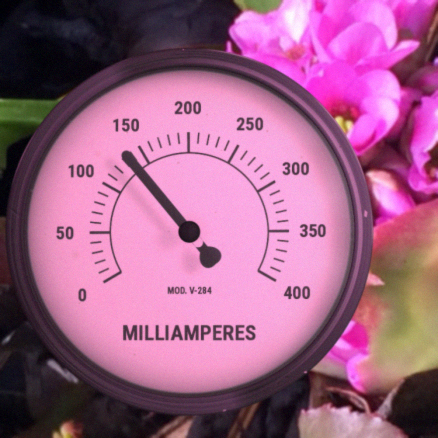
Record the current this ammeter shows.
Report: 135 mA
